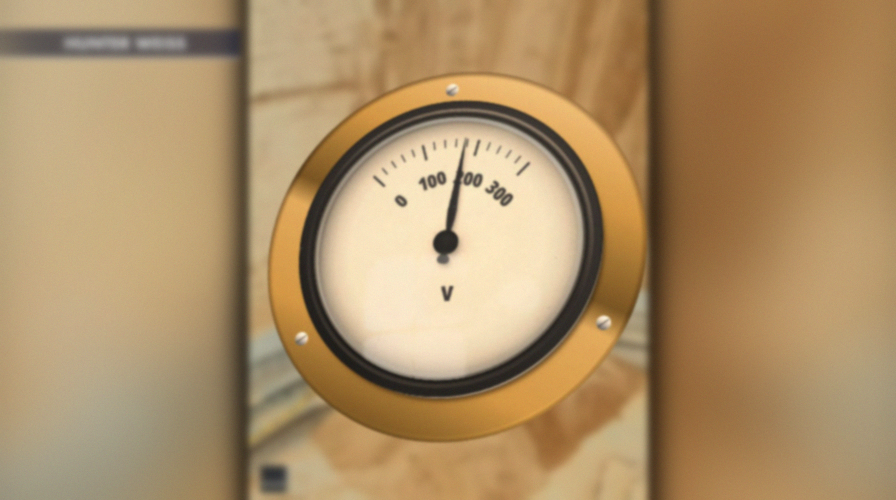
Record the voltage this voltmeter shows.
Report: 180 V
